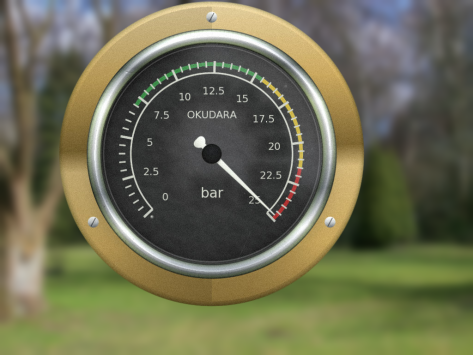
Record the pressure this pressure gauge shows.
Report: 24.75 bar
